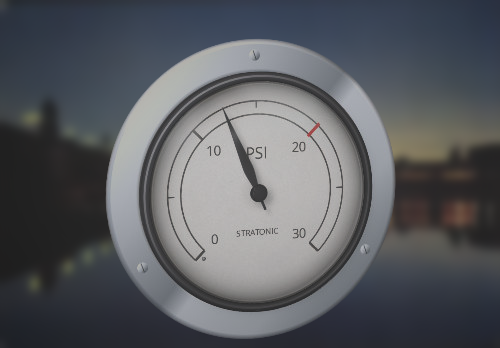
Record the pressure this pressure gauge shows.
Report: 12.5 psi
